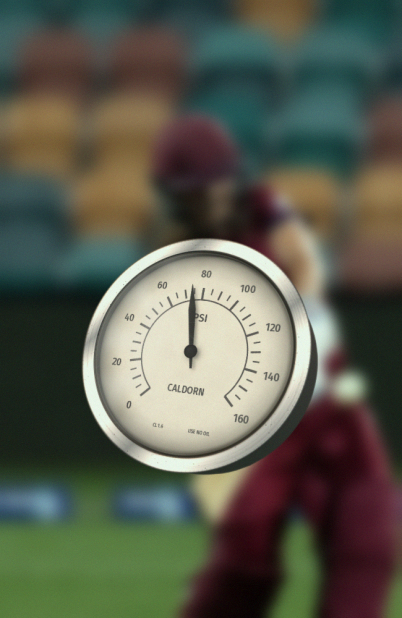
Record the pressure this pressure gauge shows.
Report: 75 psi
